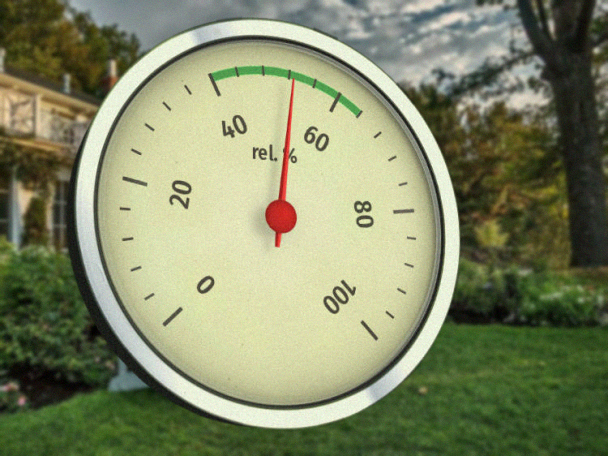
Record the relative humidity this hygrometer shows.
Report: 52 %
